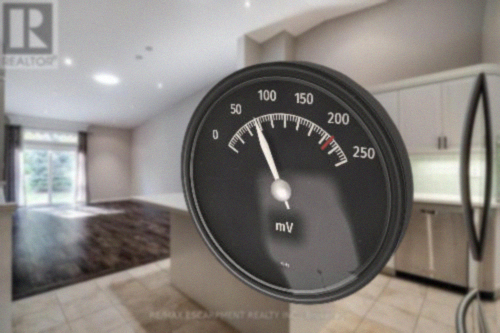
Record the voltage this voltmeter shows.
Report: 75 mV
